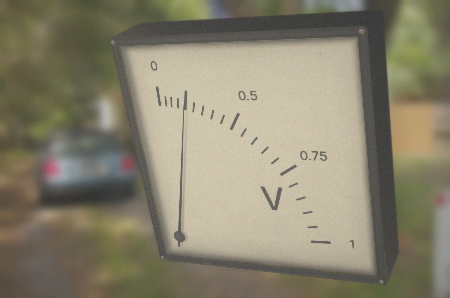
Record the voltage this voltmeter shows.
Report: 0.25 V
